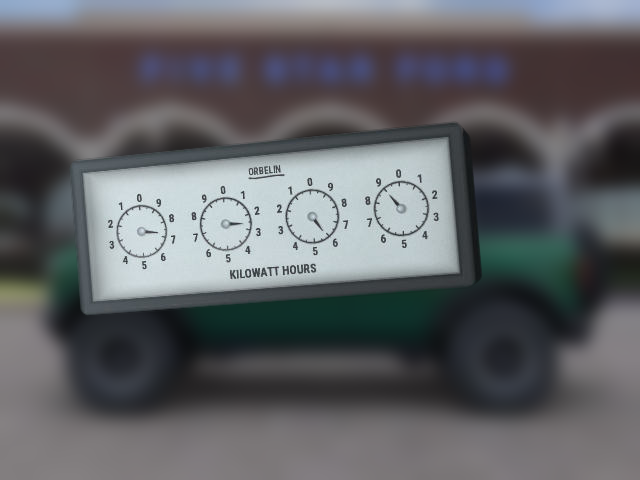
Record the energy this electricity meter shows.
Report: 7259 kWh
